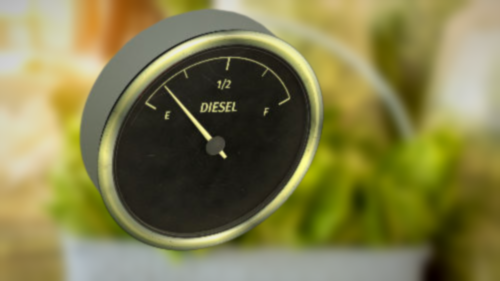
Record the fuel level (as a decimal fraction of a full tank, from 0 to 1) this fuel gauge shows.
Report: 0.125
